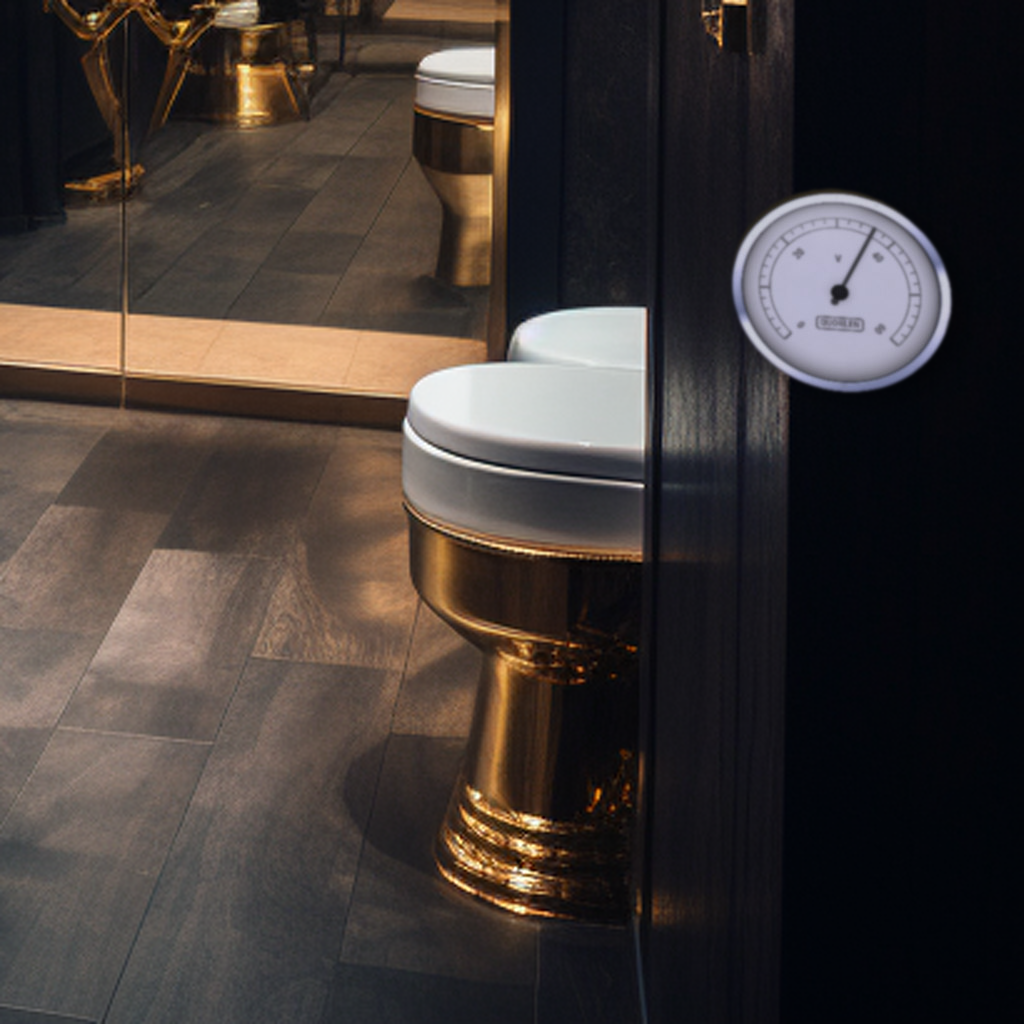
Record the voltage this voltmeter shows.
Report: 36 V
